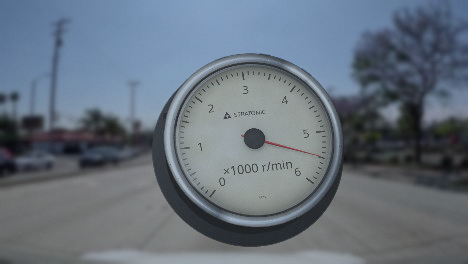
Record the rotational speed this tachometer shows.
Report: 5500 rpm
